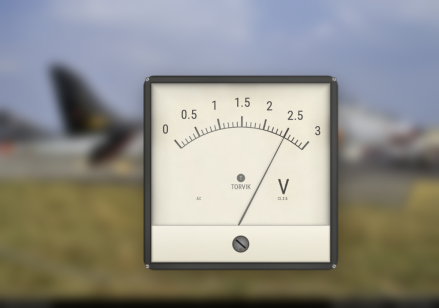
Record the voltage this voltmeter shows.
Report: 2.5 V
